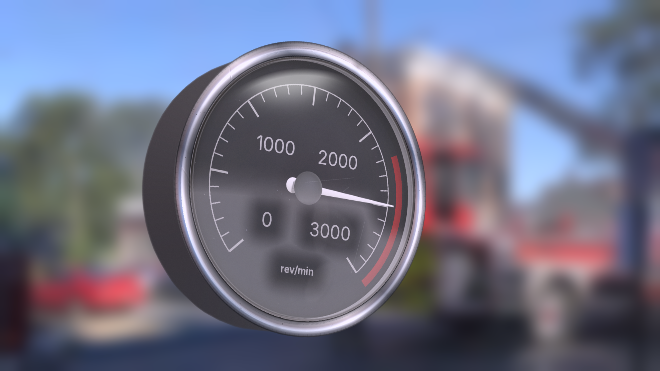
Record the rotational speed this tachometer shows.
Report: 2500 rpm
